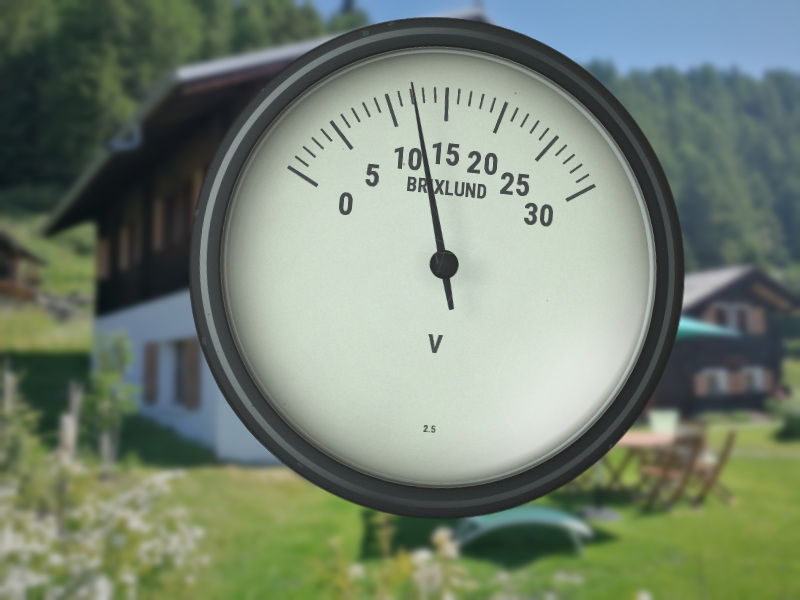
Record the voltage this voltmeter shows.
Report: 12 V
